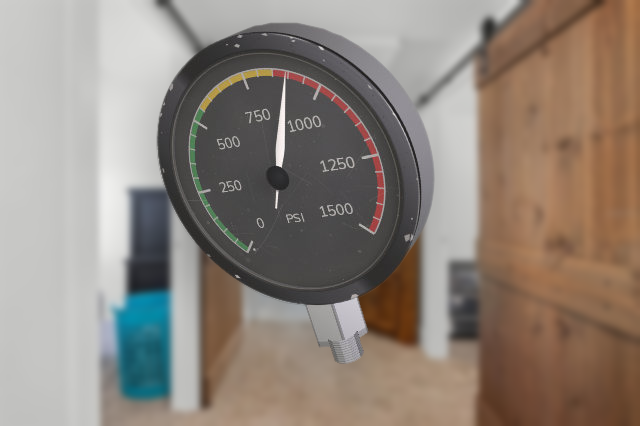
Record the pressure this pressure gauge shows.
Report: 900 psi
